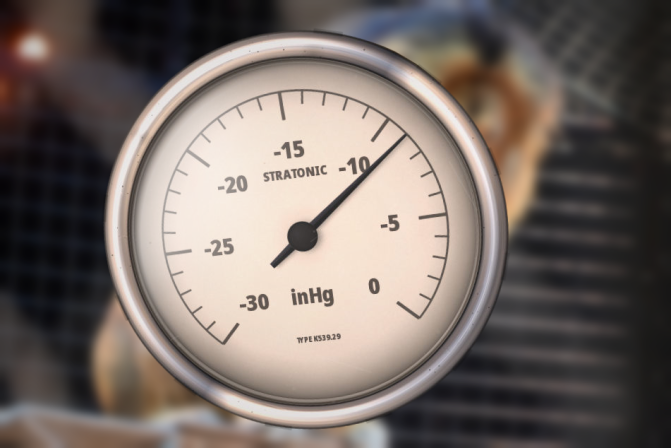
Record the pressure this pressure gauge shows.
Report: -9 inHg
